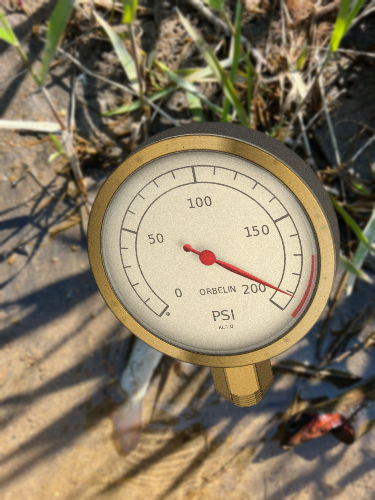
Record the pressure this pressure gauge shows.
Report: 190 psi
